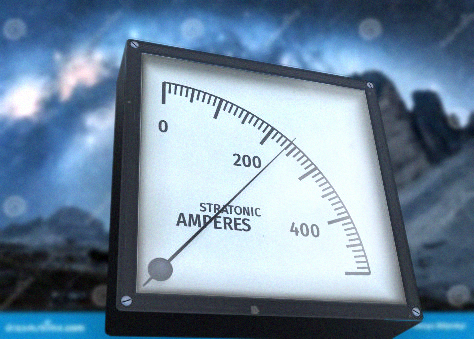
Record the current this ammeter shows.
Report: 240 A
